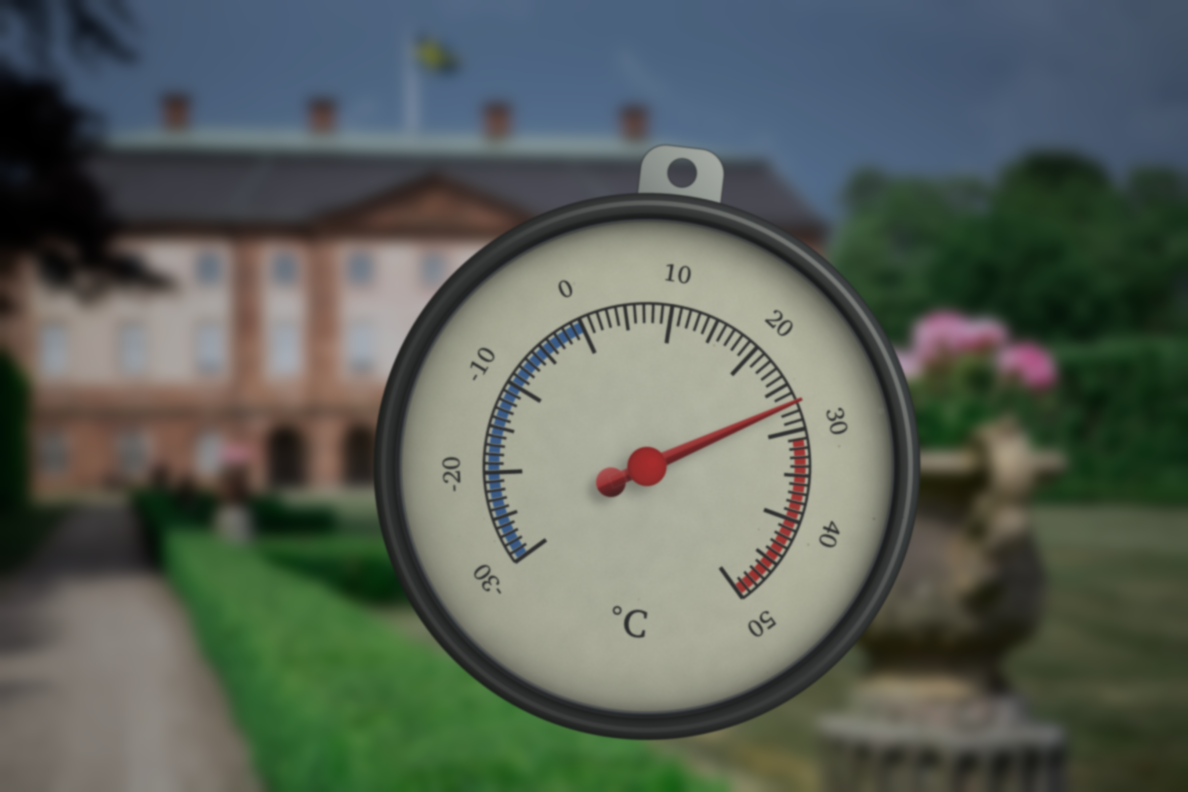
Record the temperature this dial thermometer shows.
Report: 27 °C
